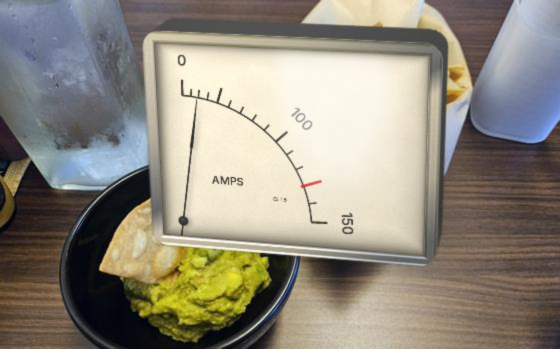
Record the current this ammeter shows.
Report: 30 A
